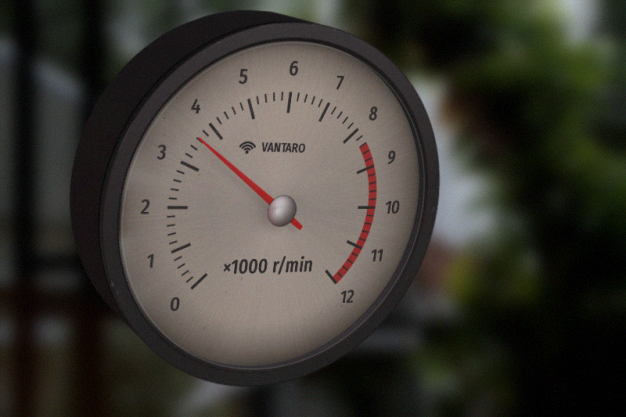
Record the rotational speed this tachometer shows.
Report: 3600 rpm
